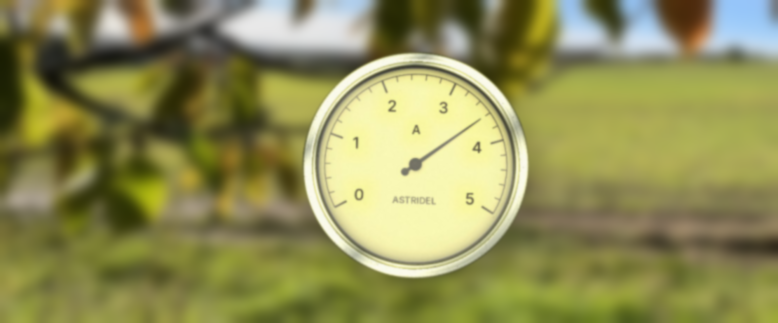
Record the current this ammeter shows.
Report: 3.6 A
